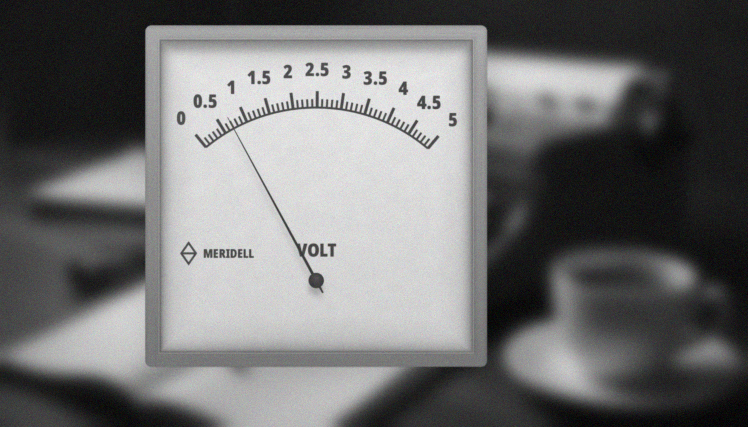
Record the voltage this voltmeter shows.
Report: 0.7 V
